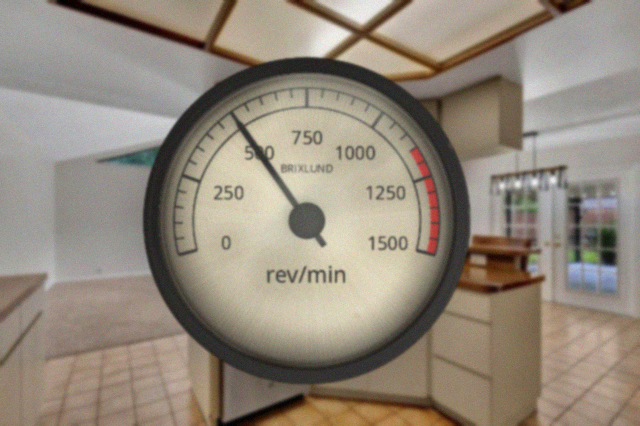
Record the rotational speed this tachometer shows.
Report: 500 rpm
